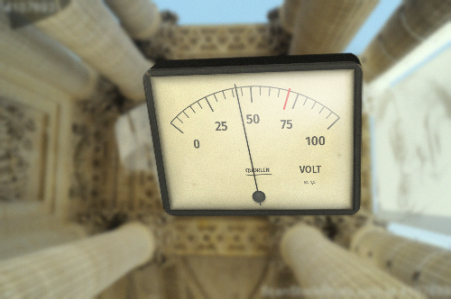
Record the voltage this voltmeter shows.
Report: 42.5 V
